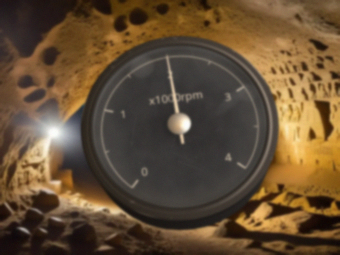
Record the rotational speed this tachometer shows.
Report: 2000 rpm
